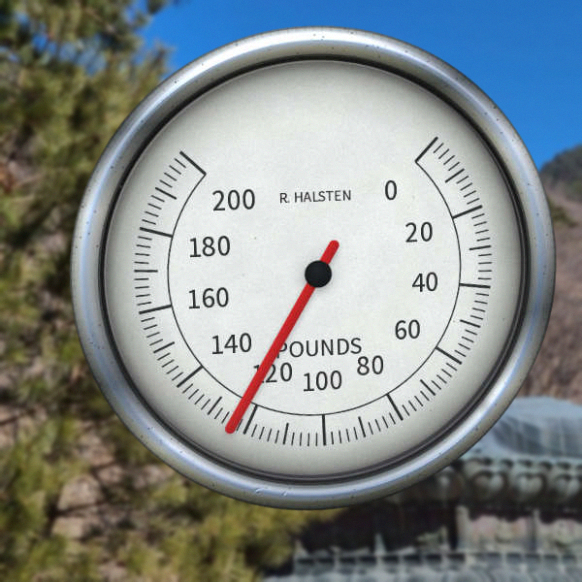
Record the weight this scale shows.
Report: 124 lb
